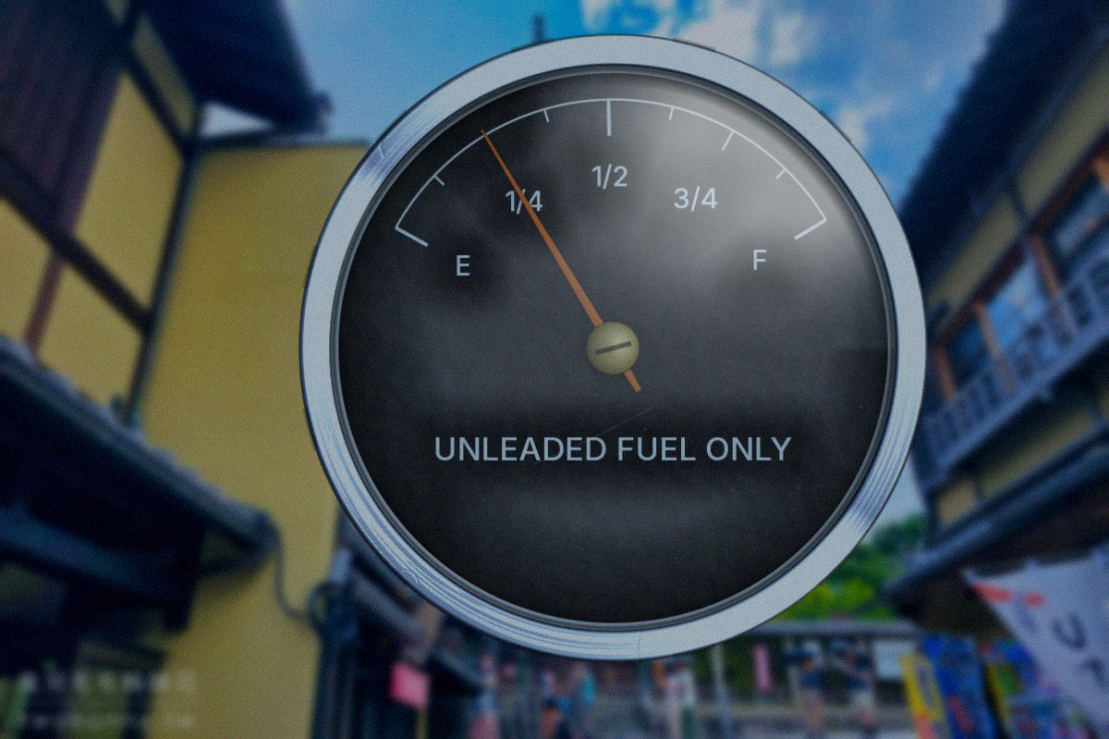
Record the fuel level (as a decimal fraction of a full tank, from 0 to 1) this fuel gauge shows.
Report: 0.25
